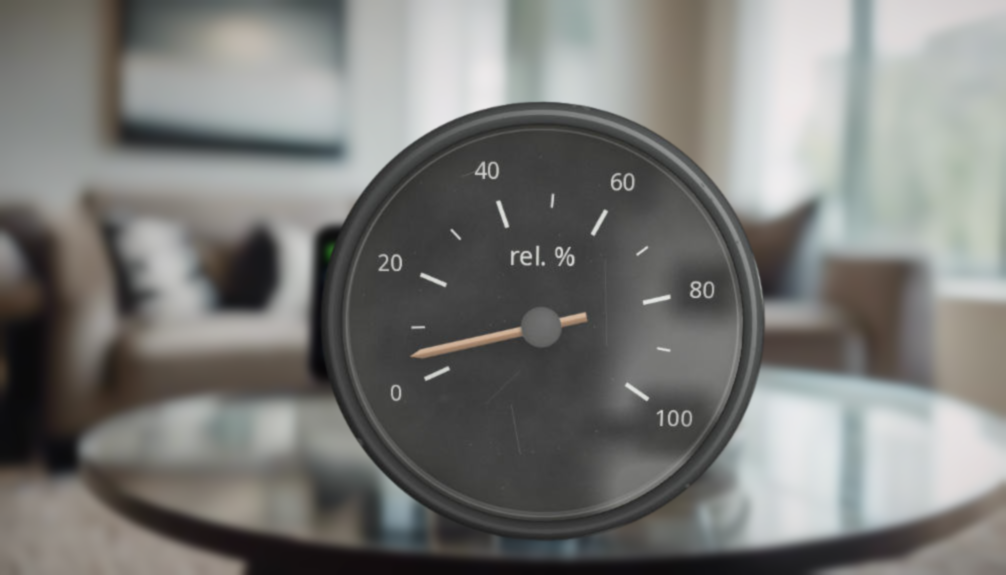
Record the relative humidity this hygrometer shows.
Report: 5 %
